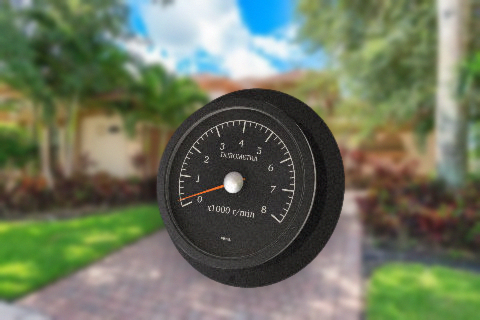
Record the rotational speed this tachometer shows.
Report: 200 rpm
